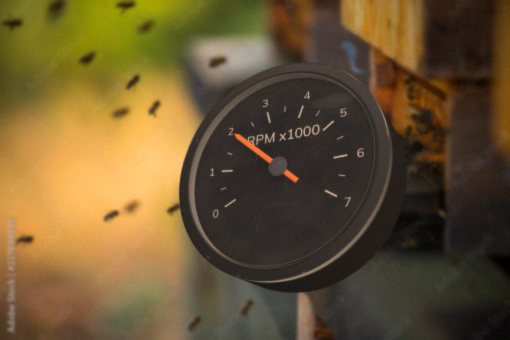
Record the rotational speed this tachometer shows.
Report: 2000 rpm
